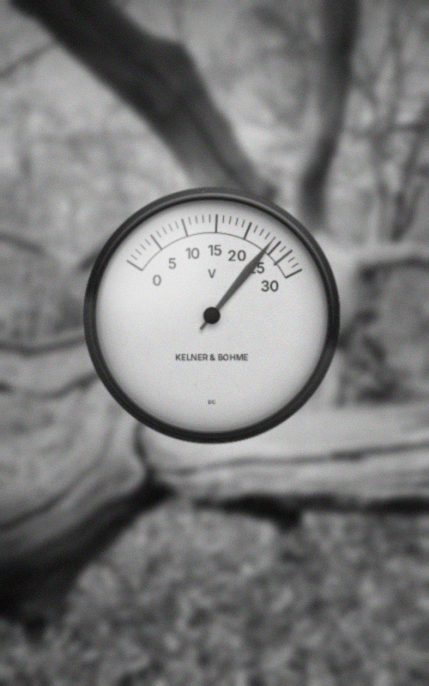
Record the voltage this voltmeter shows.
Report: 24 V
